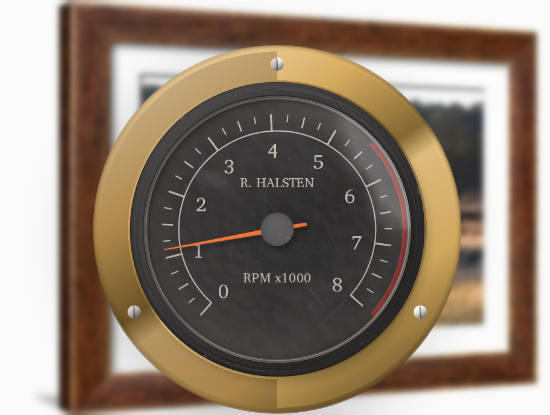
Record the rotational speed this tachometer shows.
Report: 1125 rpm
